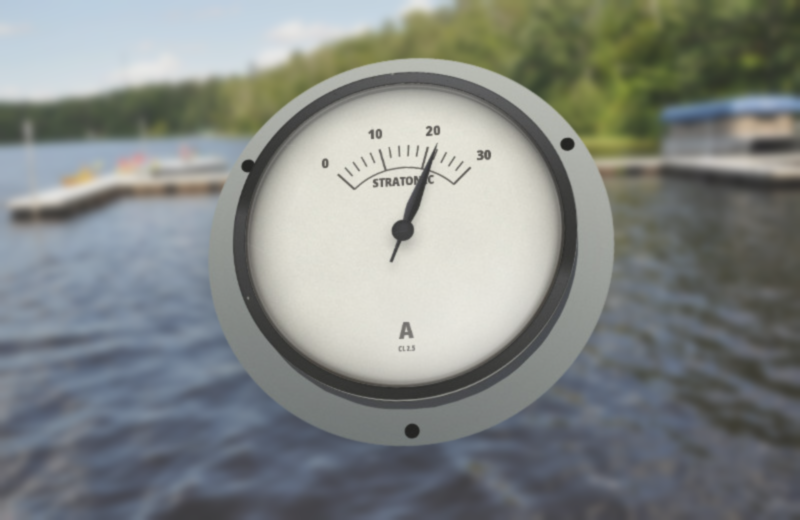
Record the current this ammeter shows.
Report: 22 A
